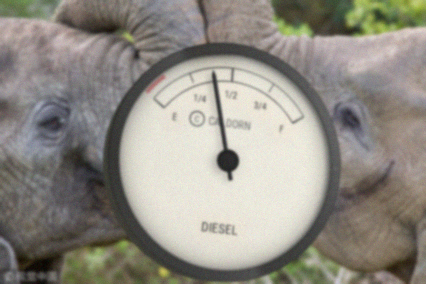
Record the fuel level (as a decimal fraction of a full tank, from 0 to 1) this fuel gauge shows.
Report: 0.375
